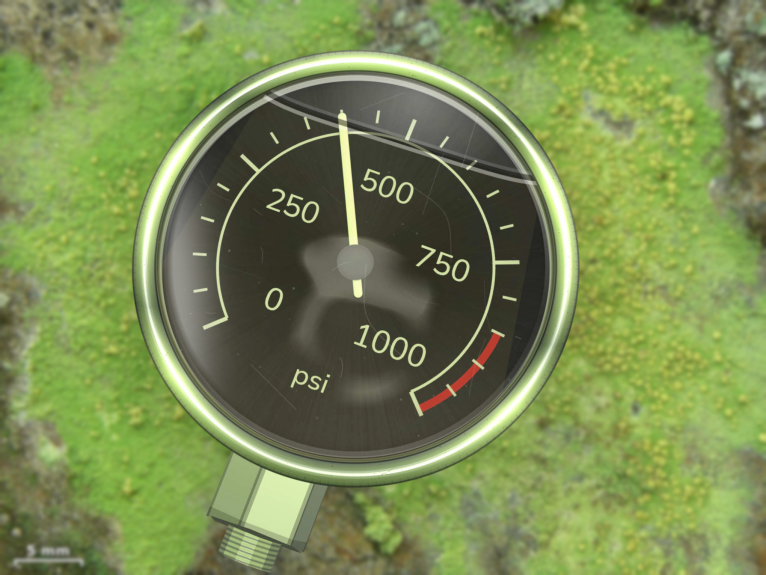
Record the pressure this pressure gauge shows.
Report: 400 psi
